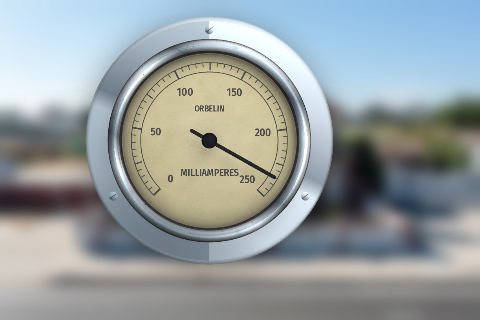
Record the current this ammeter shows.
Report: 235 mA
